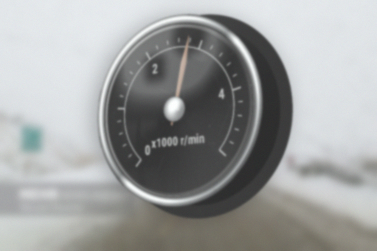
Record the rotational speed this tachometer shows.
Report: 2800 rpm
